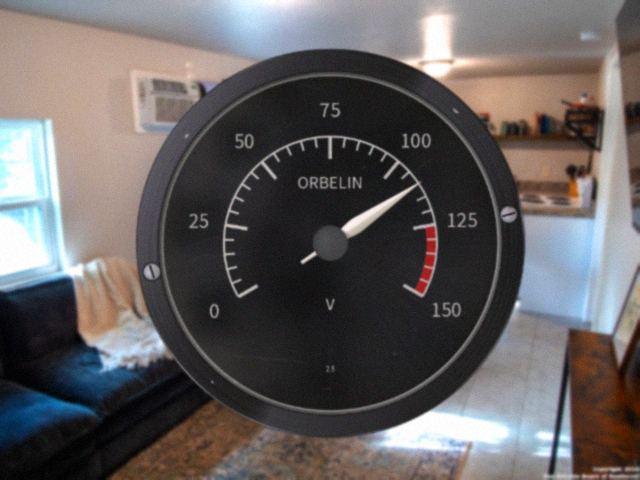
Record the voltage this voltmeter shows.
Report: 110 V
